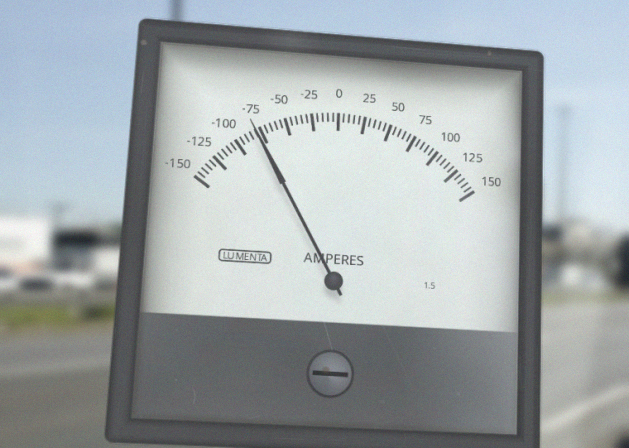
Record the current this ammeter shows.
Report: -80 A
